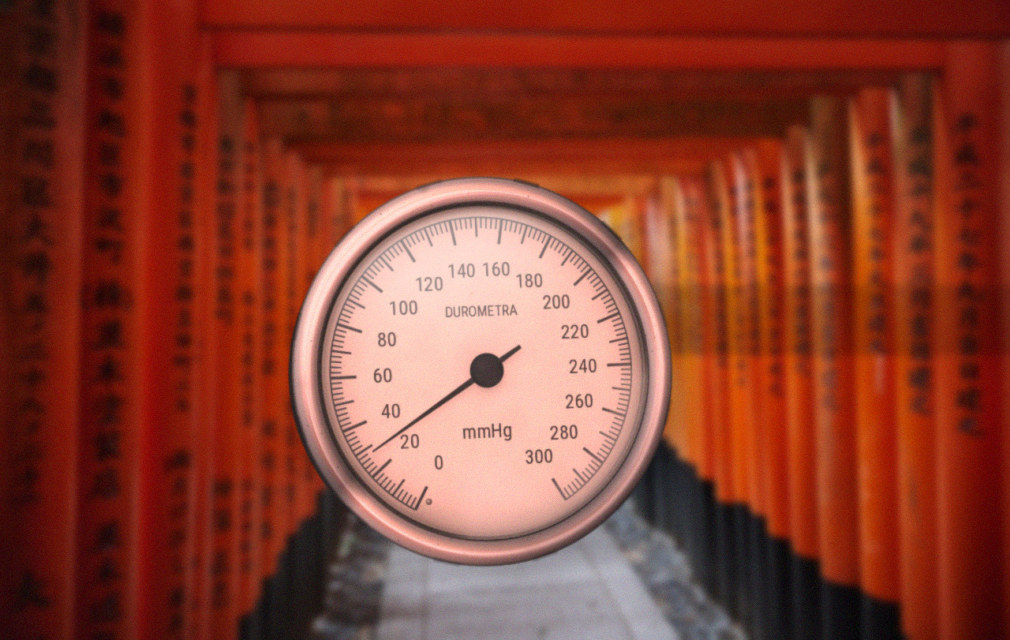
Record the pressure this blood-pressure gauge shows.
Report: 28 mmHg
